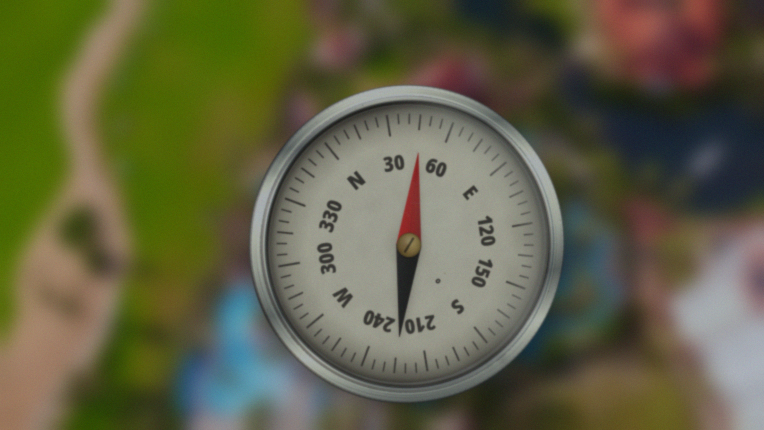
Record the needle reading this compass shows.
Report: 45 °
